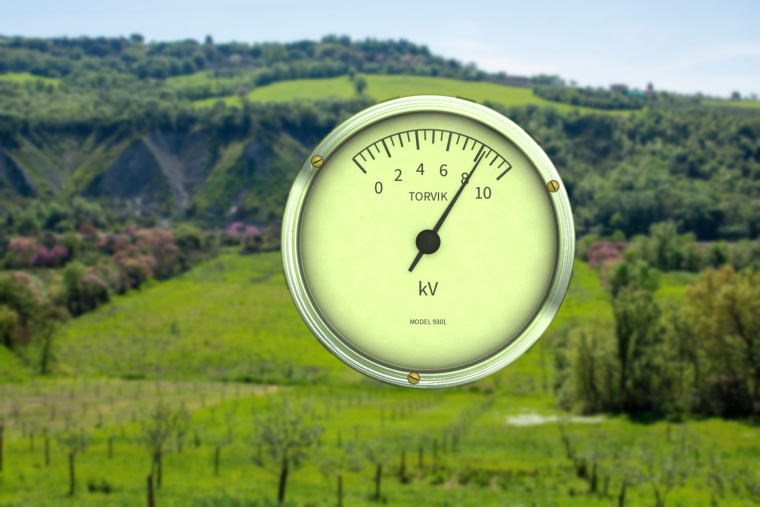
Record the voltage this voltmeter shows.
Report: 8.25 kV
